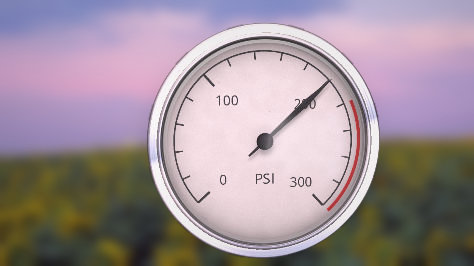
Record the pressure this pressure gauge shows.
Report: 200 psi
